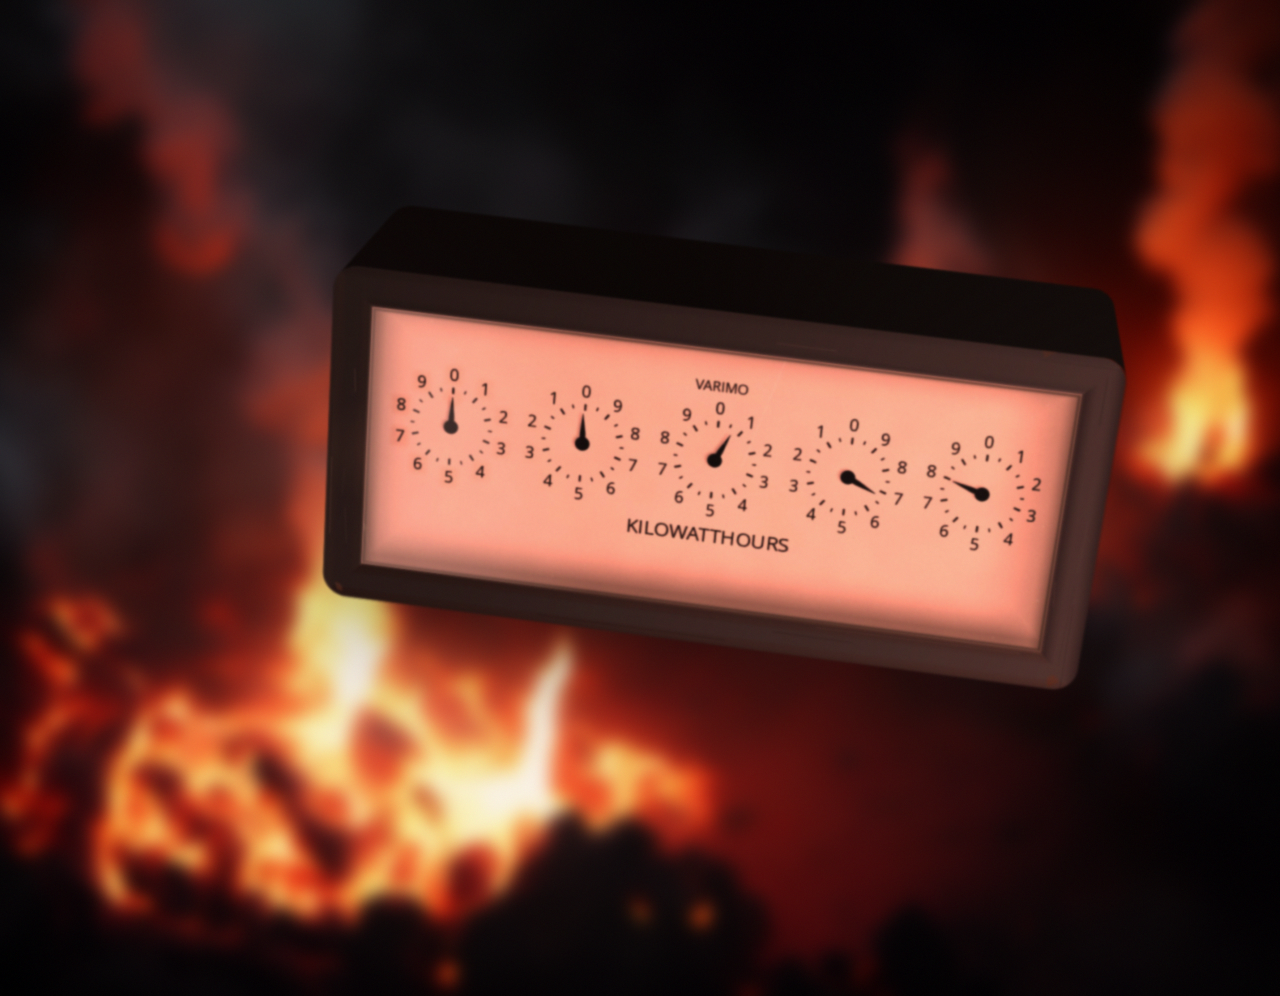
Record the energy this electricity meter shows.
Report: 68 kWh
